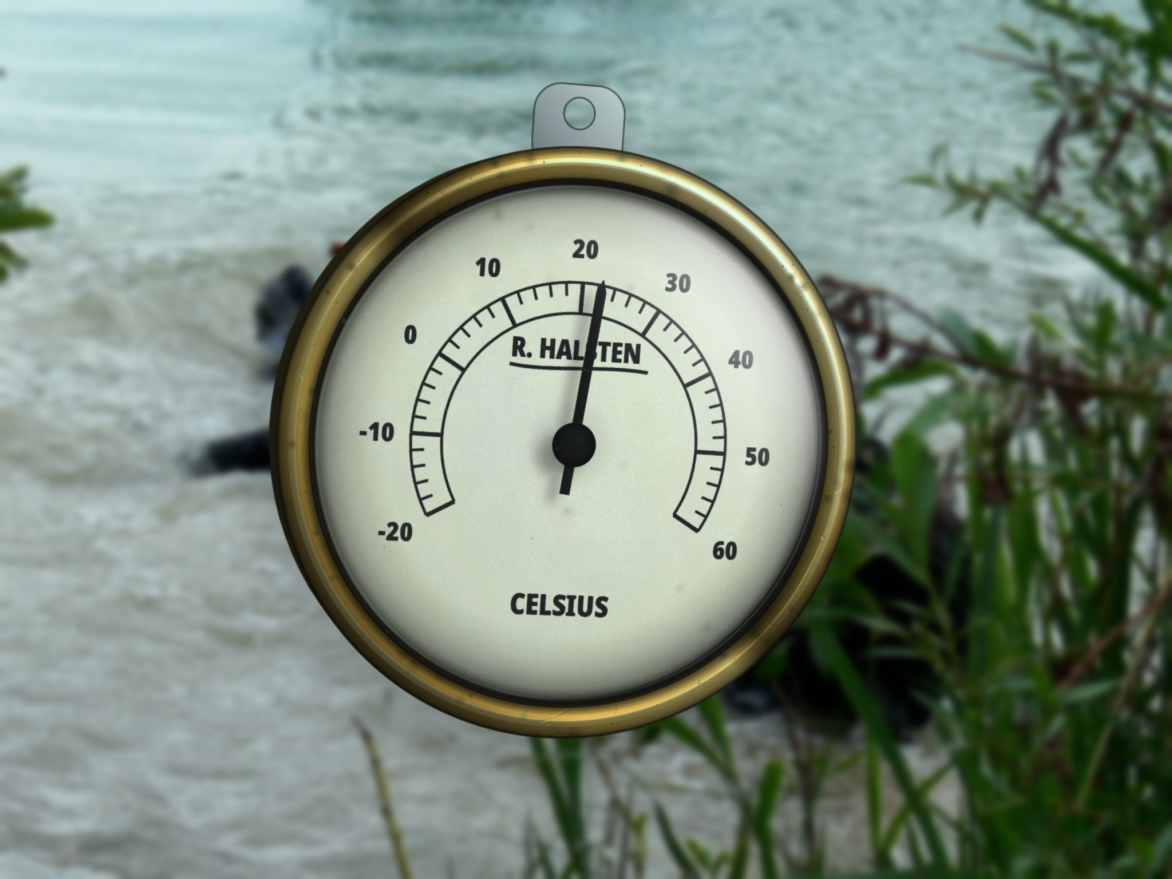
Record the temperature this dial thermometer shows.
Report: 22 °C
